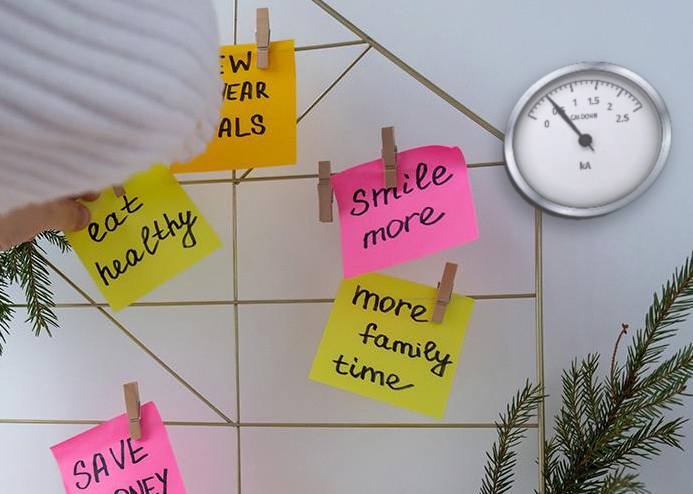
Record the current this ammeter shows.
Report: 0.5 kA
